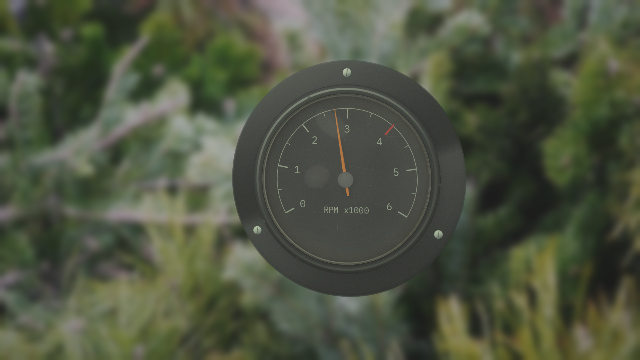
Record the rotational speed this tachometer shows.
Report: 2750 rpm
